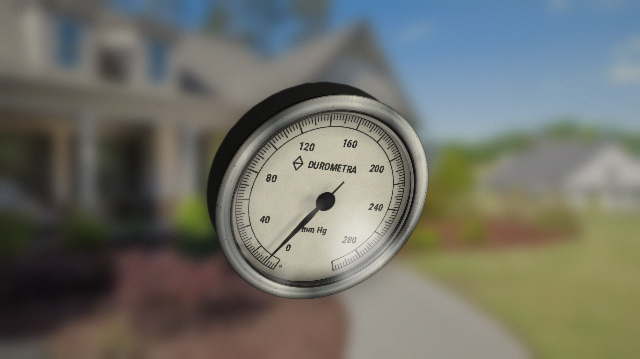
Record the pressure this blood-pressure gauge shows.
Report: 10 mmHg
